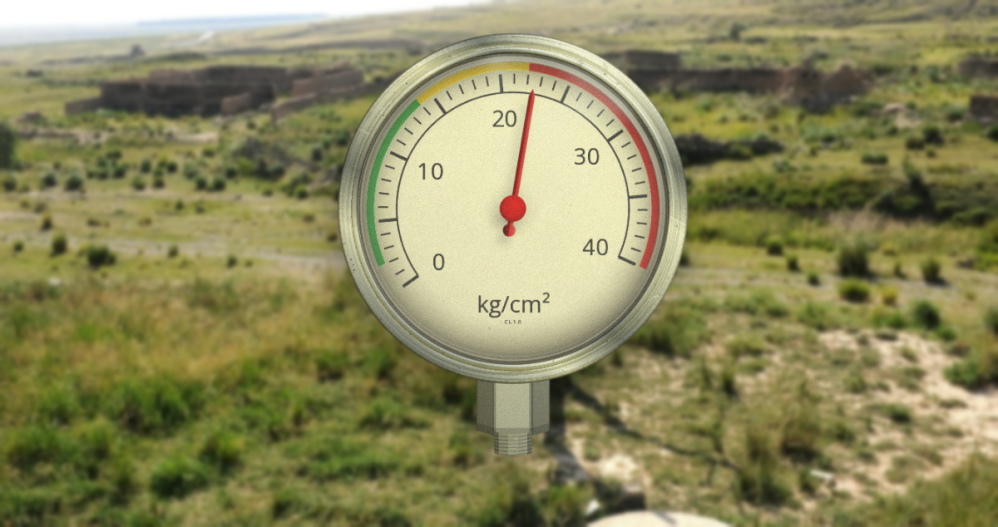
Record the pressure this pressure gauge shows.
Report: 22.5 kg/cm²
